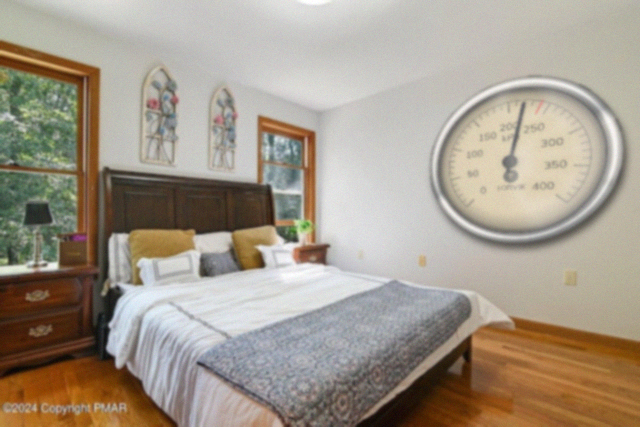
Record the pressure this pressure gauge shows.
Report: 220 kPa
